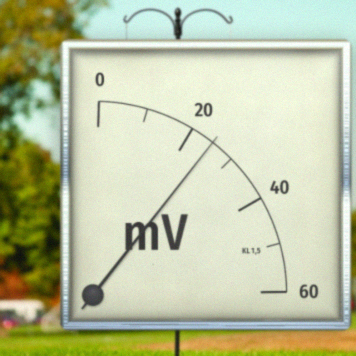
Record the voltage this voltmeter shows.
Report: 25 mV
